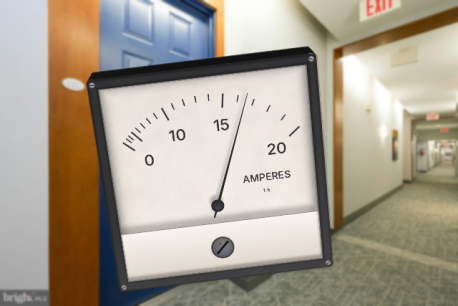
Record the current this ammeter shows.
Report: 16.5 A
